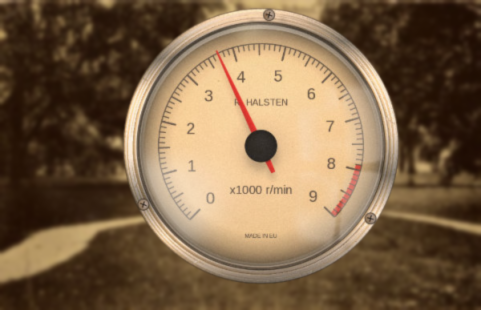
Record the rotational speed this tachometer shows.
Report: 3700 rpm
